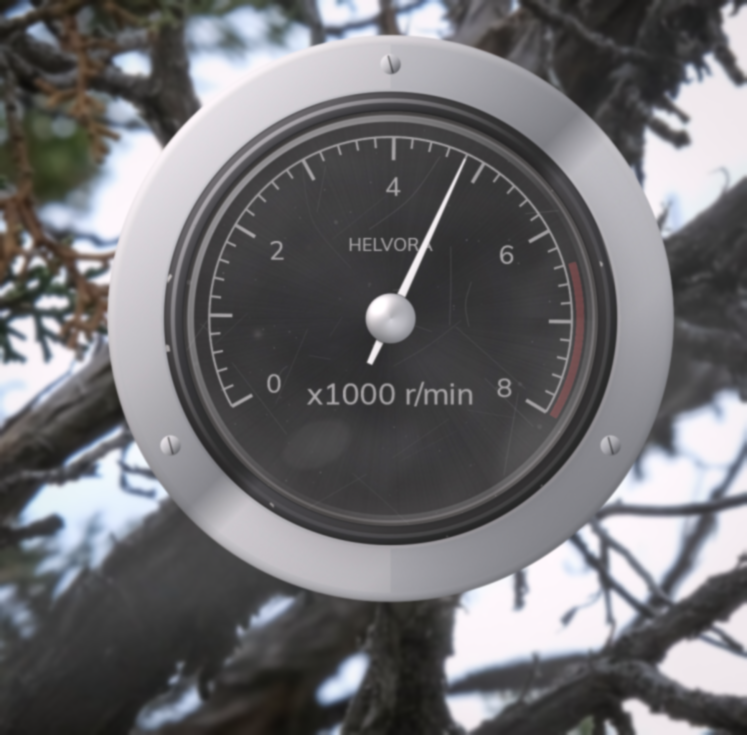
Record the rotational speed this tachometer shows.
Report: 4800 rpm
